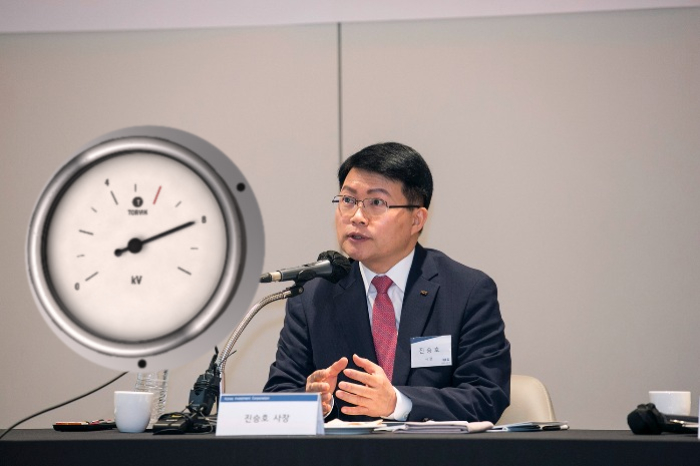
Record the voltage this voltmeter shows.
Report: 8 kV
